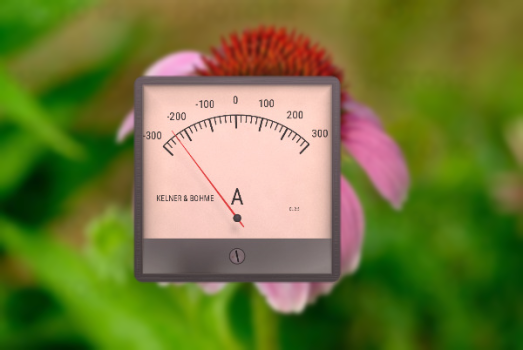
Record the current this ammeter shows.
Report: -240 A
